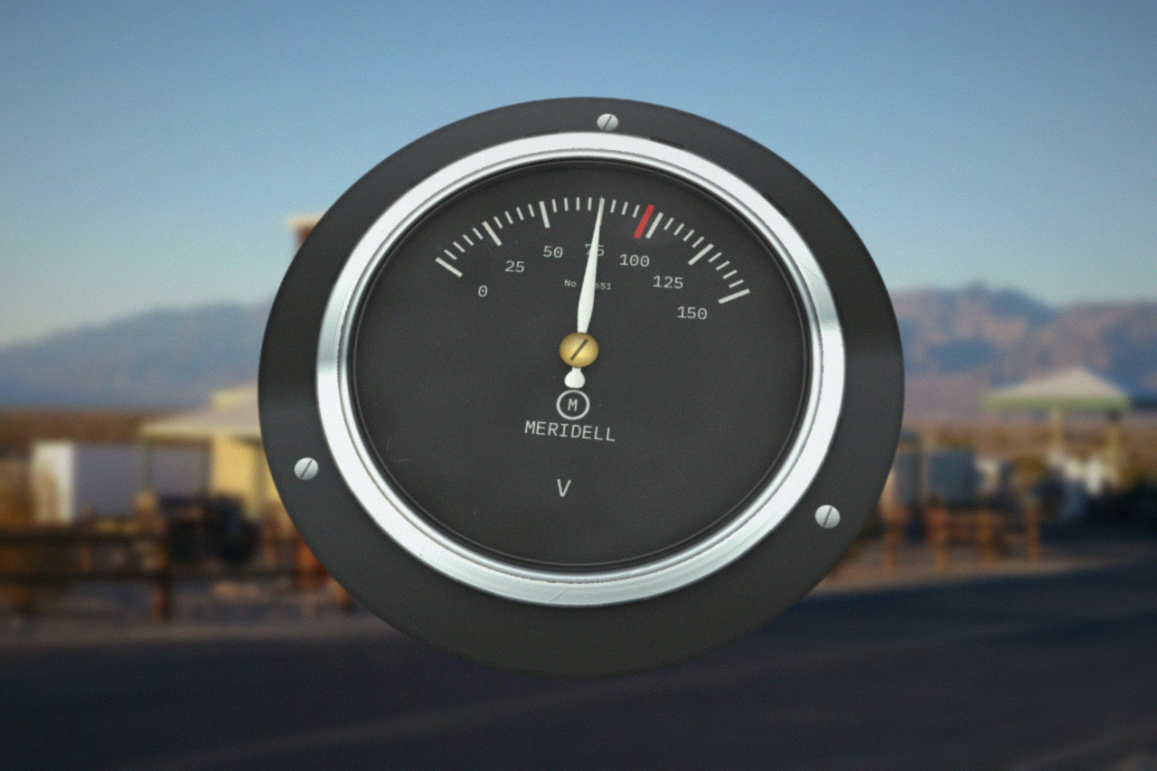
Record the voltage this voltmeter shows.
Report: 75 V
